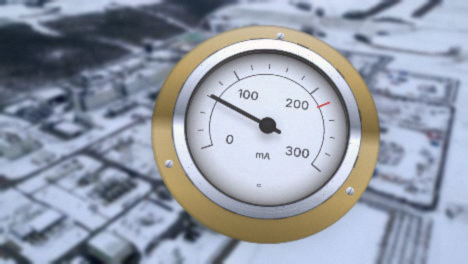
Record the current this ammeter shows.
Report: 60 mA
